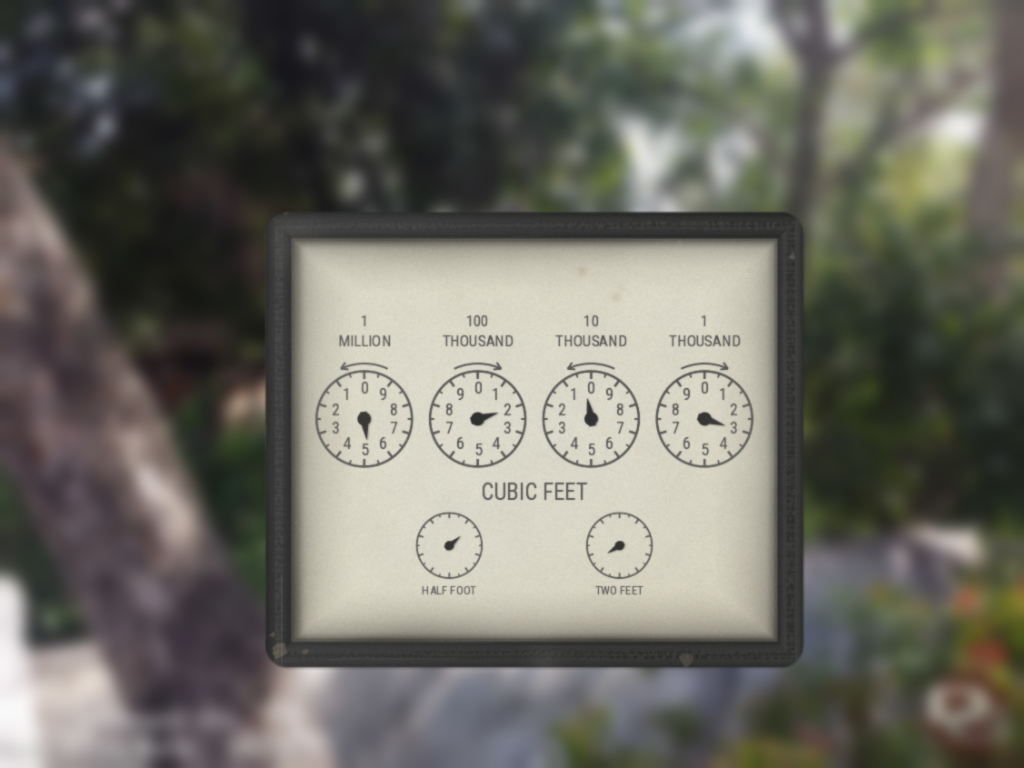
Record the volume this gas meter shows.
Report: 520300 ft³
